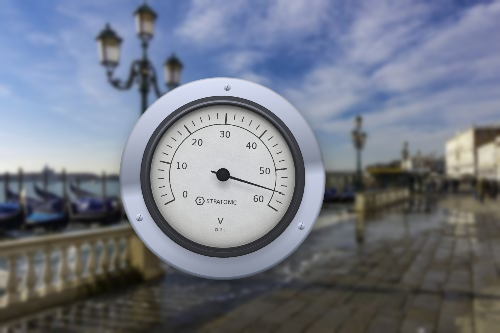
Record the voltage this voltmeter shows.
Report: 56 V
